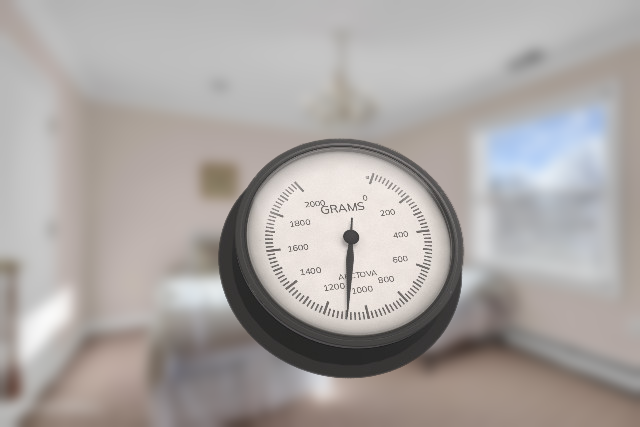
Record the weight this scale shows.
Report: 1100 g
